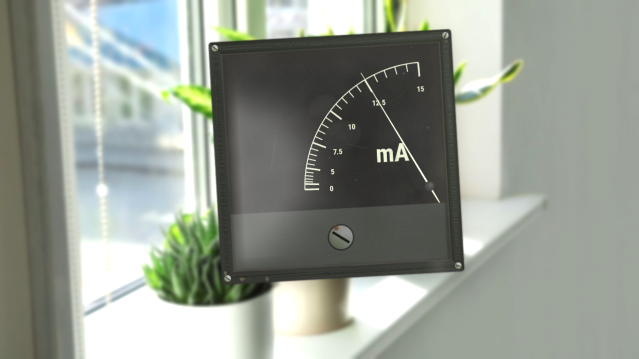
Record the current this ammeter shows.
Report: 12.5 mA
